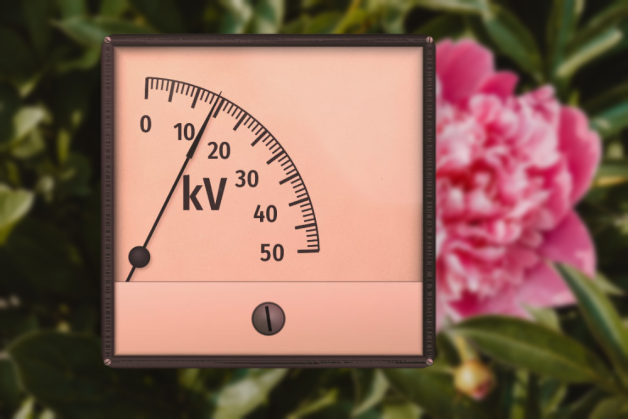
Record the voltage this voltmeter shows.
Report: 14 kV
